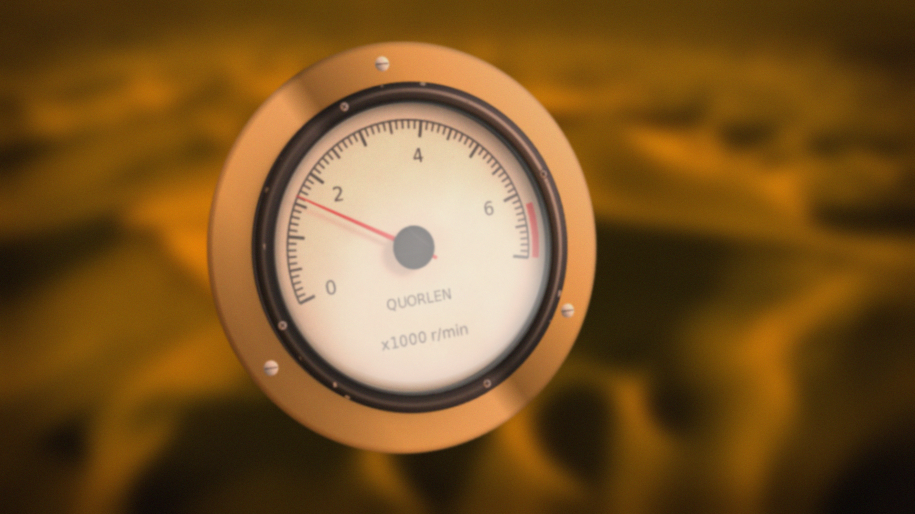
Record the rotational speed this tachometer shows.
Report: 1600 rpm
